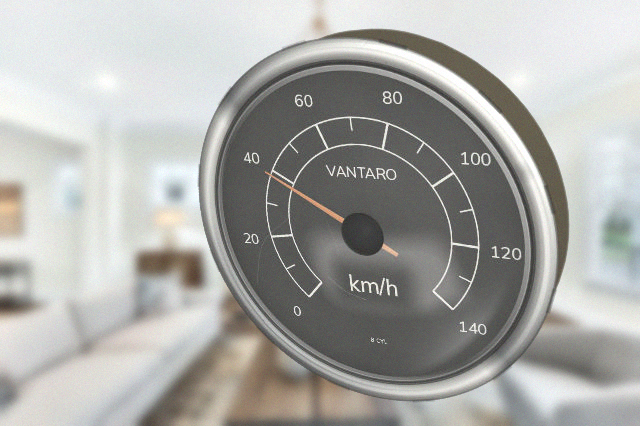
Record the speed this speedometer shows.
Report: 40 km/h
